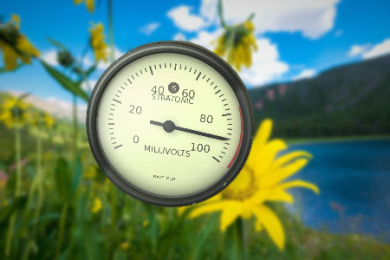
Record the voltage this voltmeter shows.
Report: 90 mV
